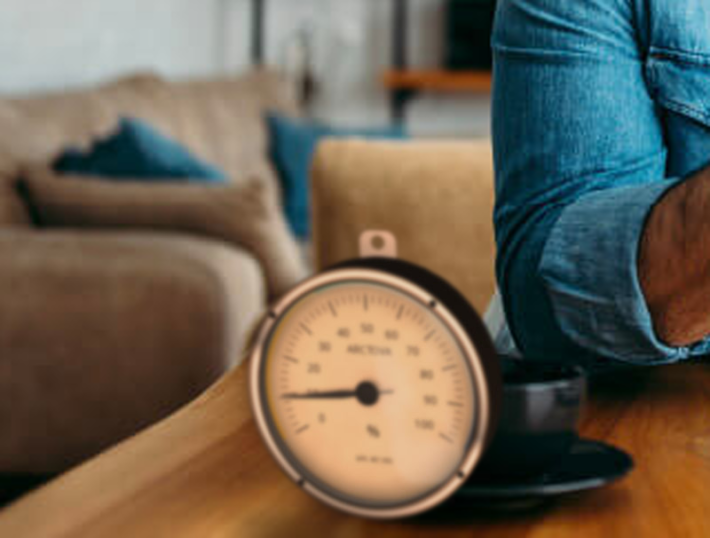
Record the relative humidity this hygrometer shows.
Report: 10 %
